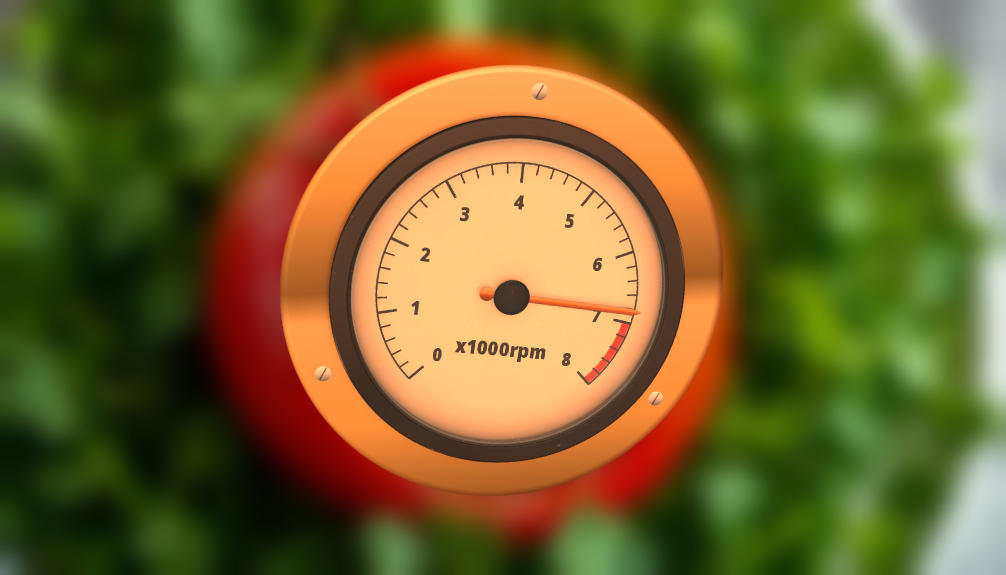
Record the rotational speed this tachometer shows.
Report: 6800 rpm
